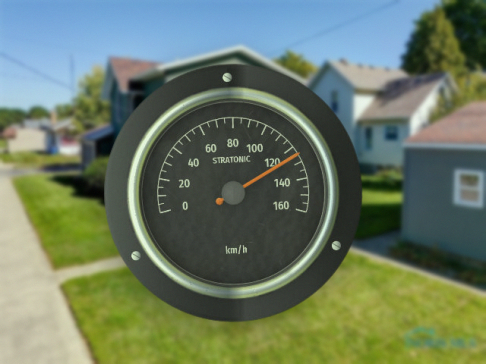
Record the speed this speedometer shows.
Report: 125 km/h
